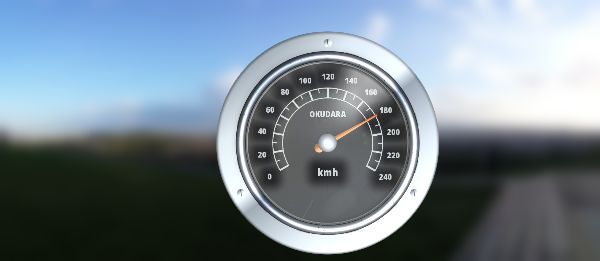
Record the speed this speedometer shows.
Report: 180 km/h
